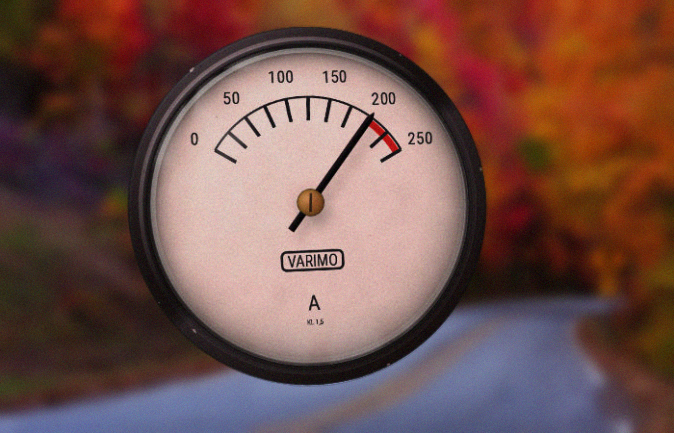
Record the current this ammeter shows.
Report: 200 A
